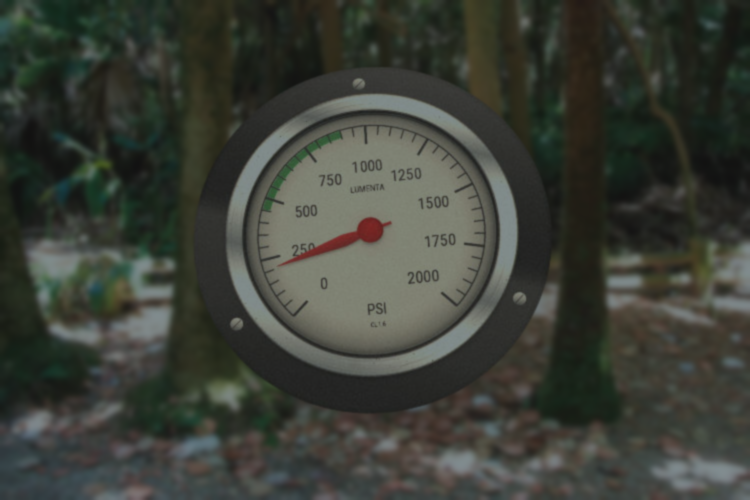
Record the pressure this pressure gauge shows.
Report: 200 psi
